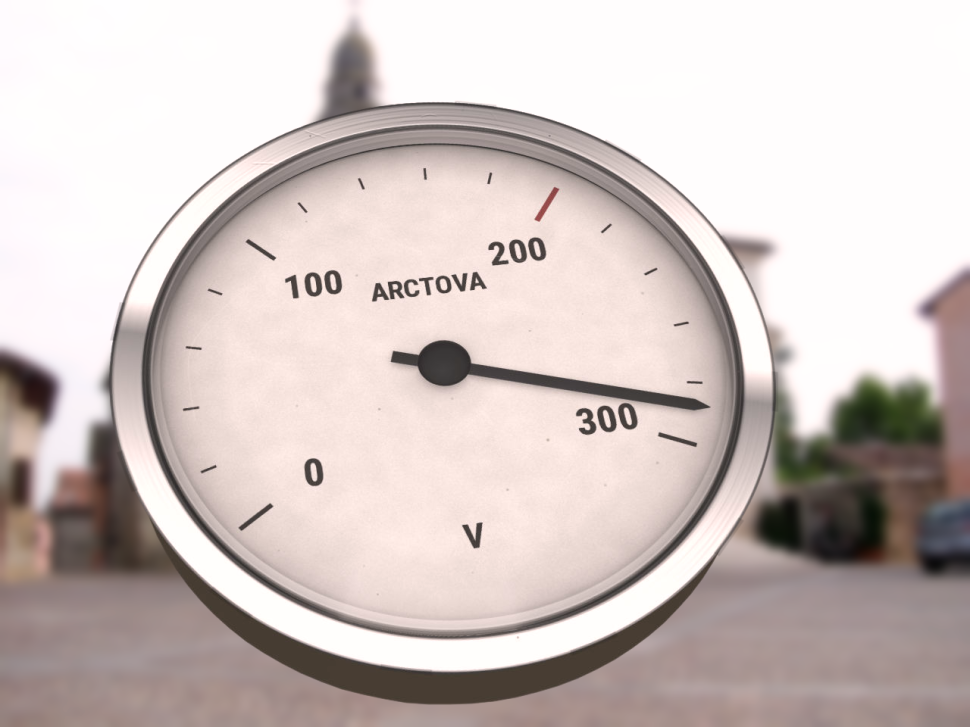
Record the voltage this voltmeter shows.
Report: 290 V
